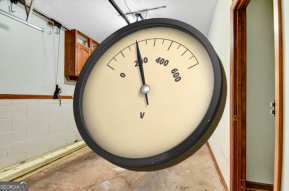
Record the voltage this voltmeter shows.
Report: 200 V
